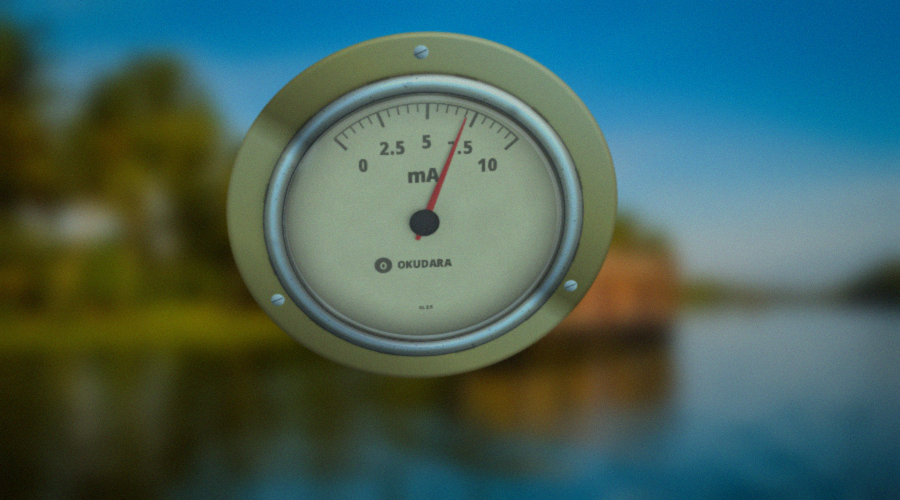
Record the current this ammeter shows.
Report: 7 mA
